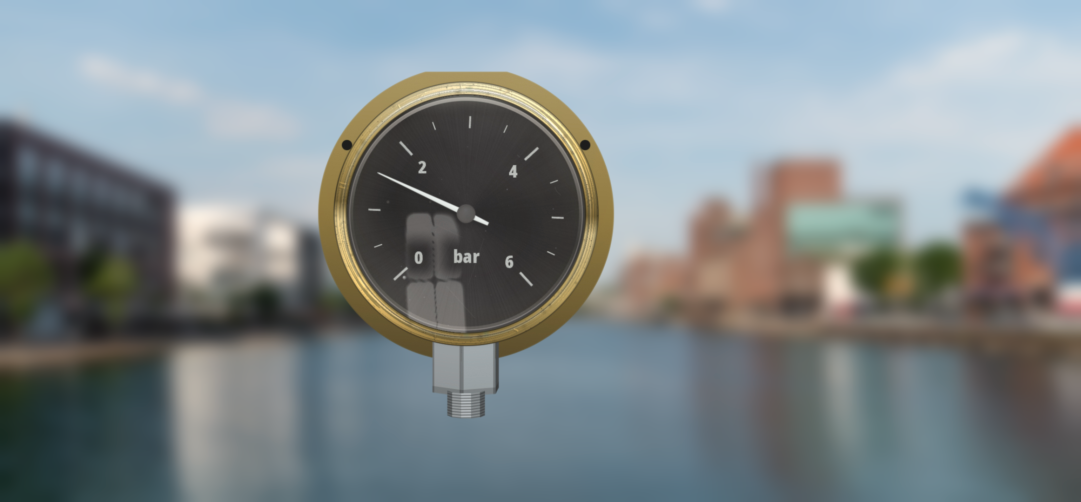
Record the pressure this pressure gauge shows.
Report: 1.5 bar
